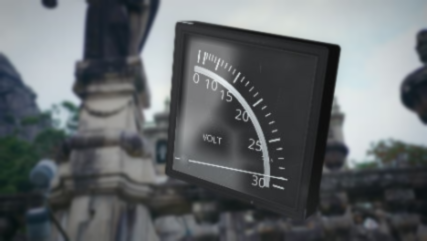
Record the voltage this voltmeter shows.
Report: 29 V
